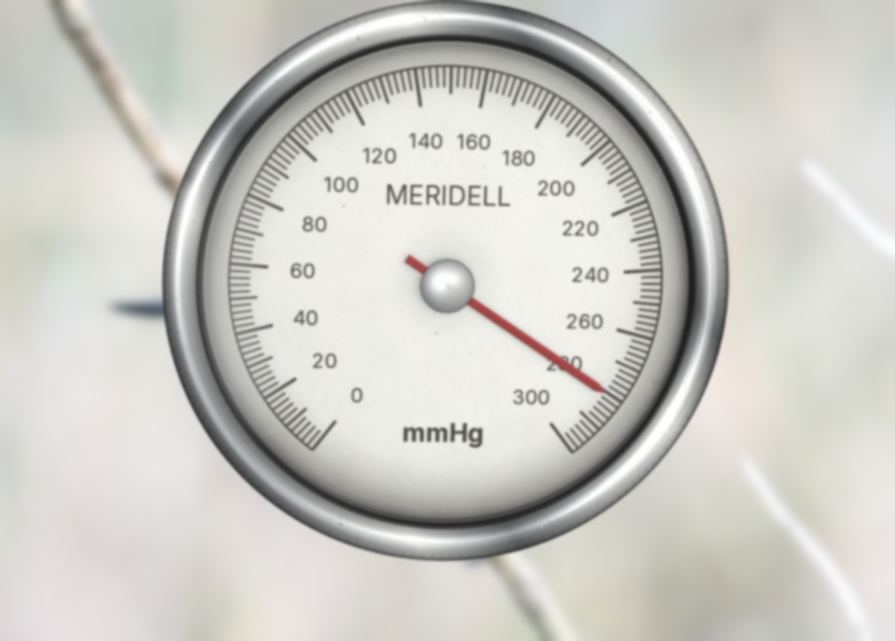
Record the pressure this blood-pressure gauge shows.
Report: 280 mmHg
